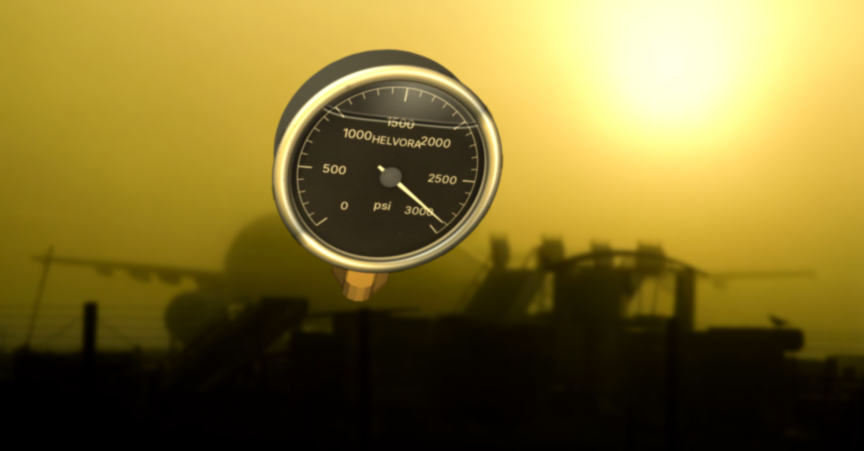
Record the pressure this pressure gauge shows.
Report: 2900 psi
